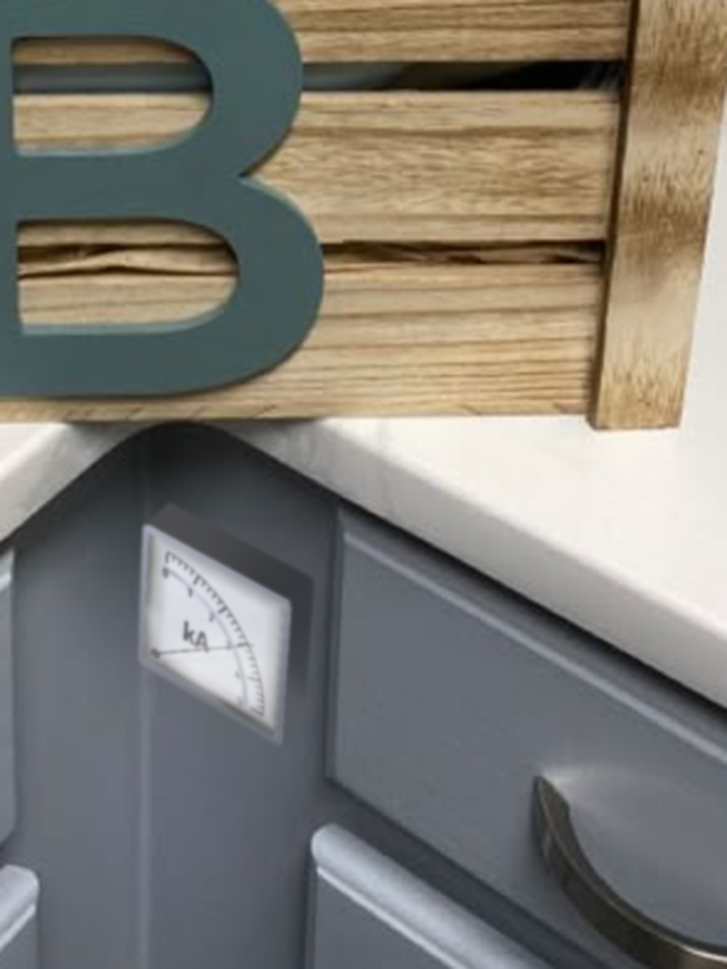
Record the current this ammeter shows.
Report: 3 kA
